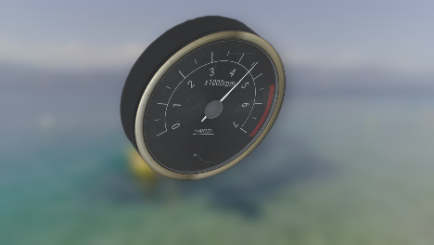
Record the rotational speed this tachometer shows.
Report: 4500 rpm
